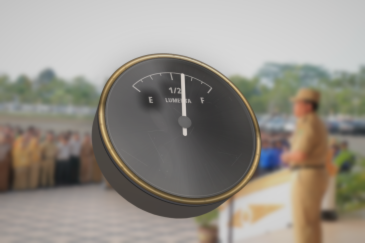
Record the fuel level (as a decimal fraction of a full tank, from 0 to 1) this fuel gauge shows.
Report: 0.625
